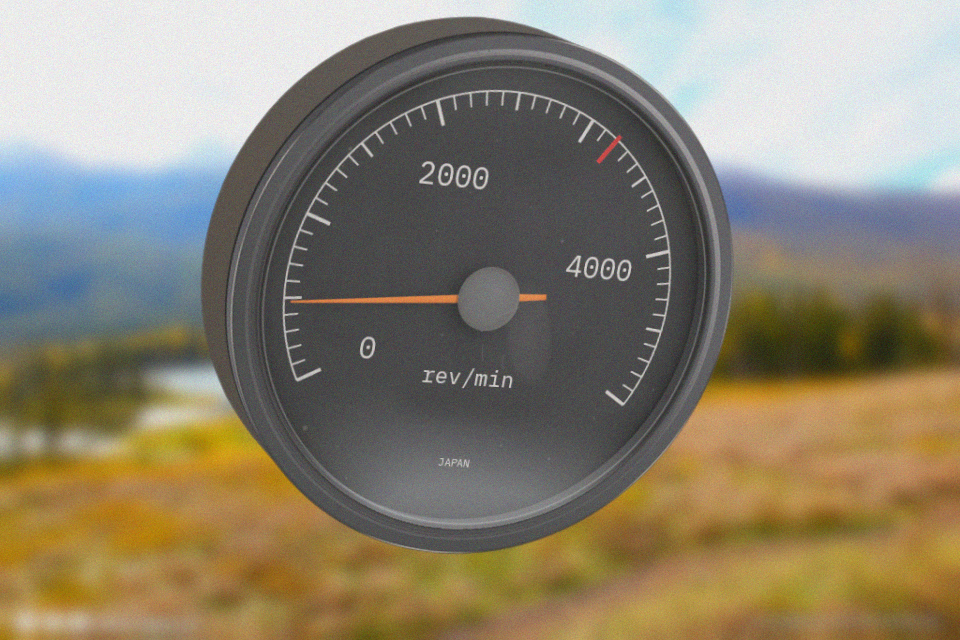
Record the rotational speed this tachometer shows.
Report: 500 rpm
